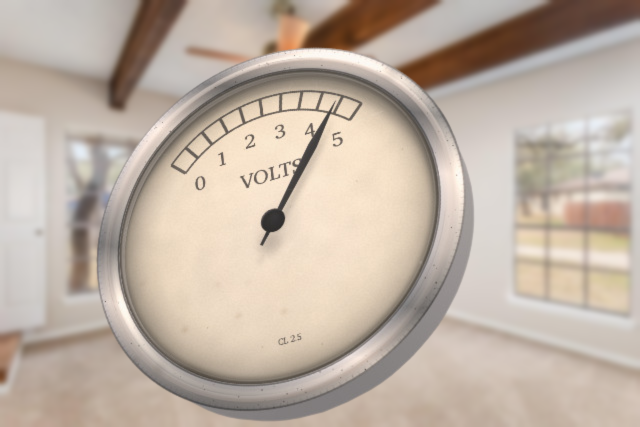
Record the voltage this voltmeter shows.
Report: 4.5 V
